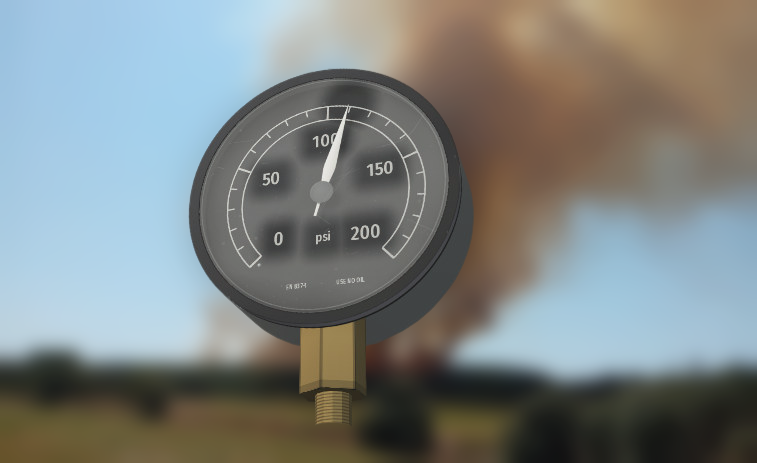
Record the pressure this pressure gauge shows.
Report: 110 psi
